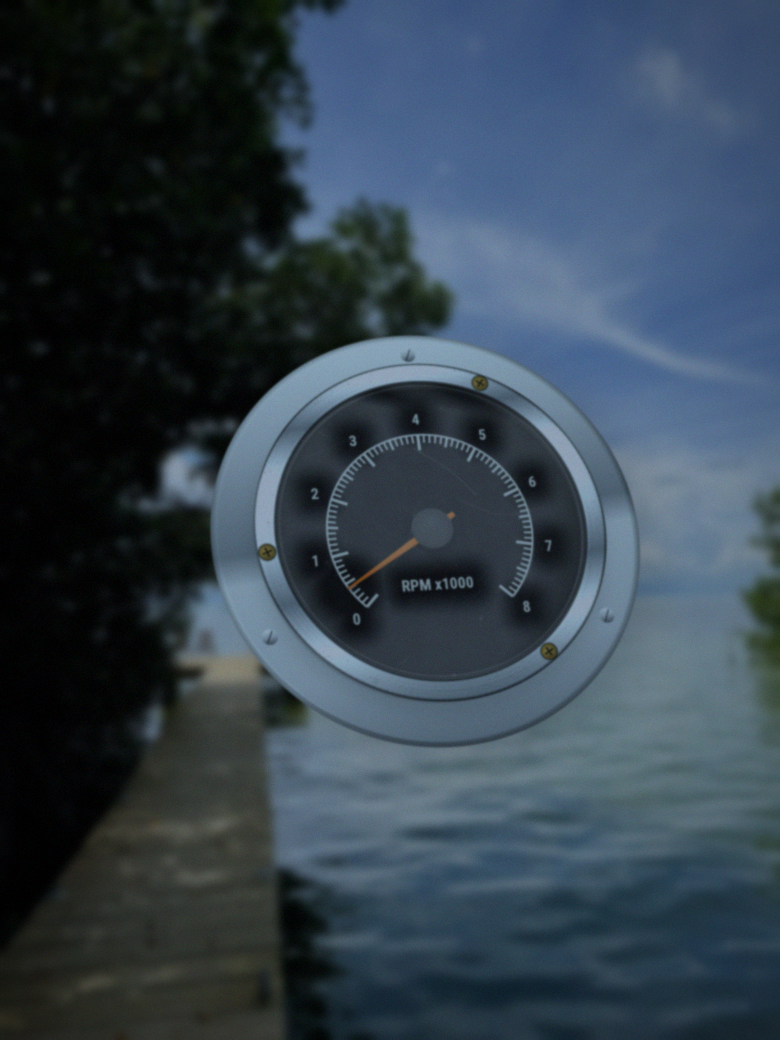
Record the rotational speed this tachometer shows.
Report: 400 rpm
